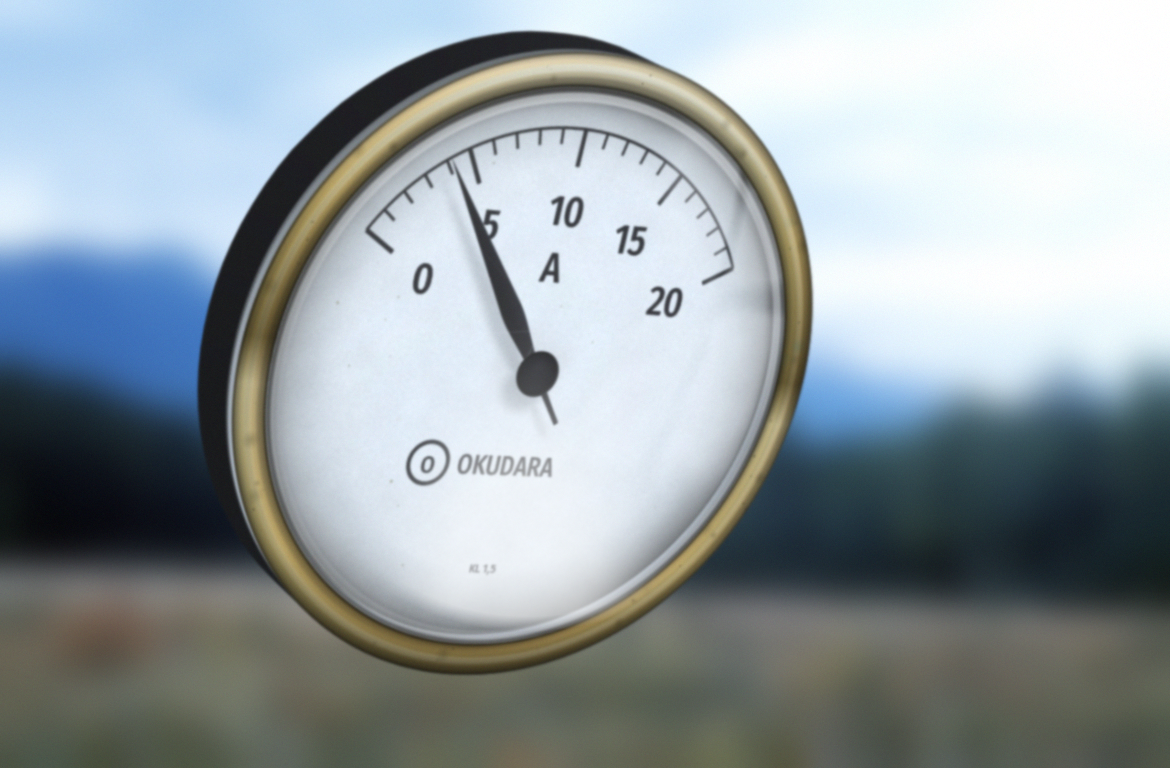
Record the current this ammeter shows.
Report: 4 A
